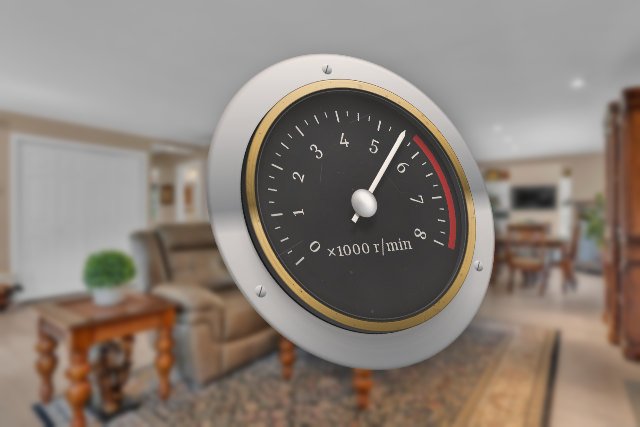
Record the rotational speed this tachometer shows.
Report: 5500 rpm
